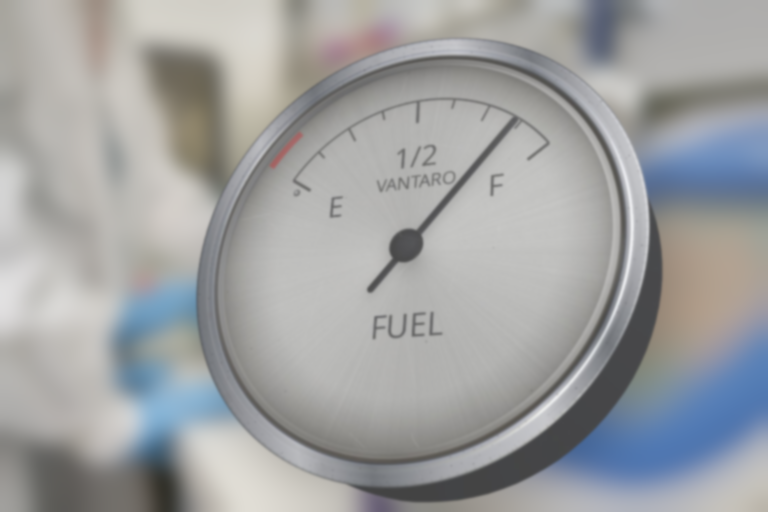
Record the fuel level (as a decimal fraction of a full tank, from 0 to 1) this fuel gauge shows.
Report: 0.875
